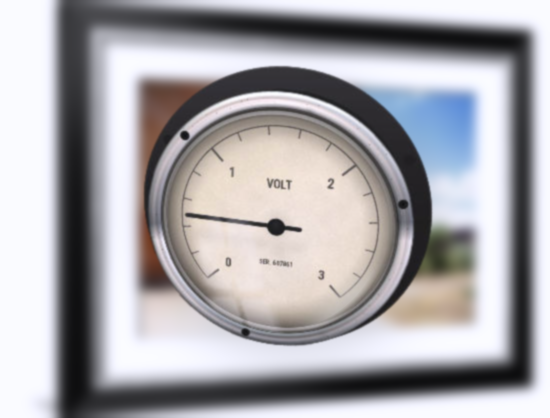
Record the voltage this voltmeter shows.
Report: 0.5 V
